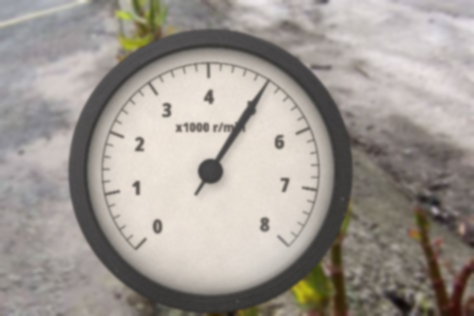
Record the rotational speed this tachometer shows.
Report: 5000 rpm
